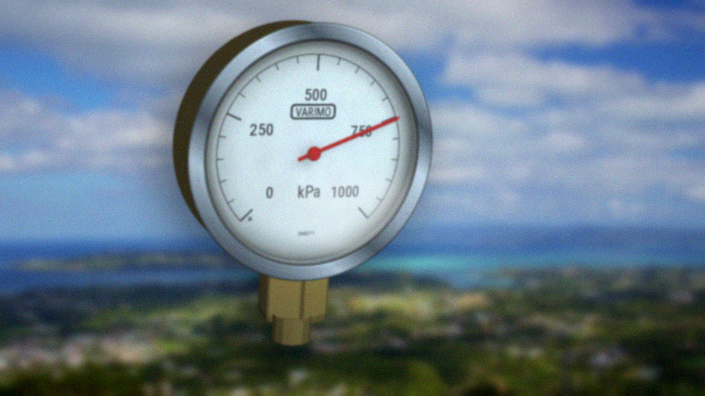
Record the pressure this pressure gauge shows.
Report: 750 kPa
